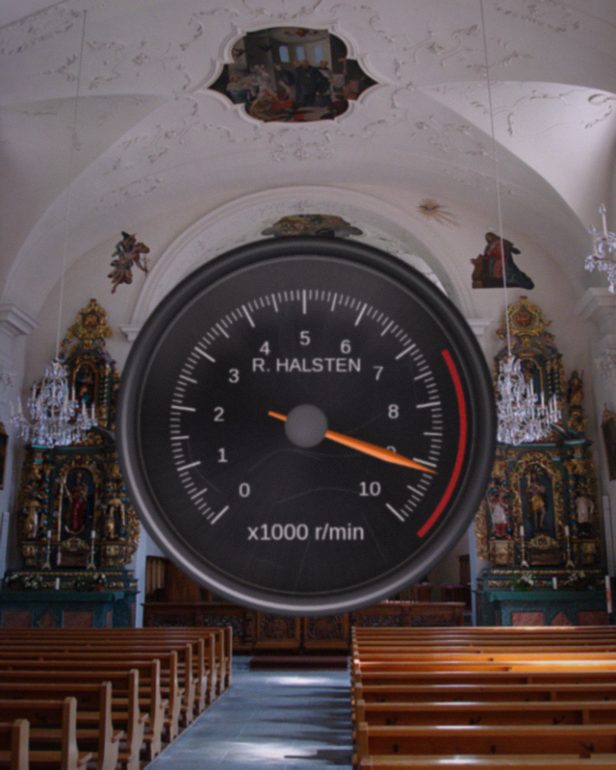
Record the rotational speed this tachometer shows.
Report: 9100 rpm
